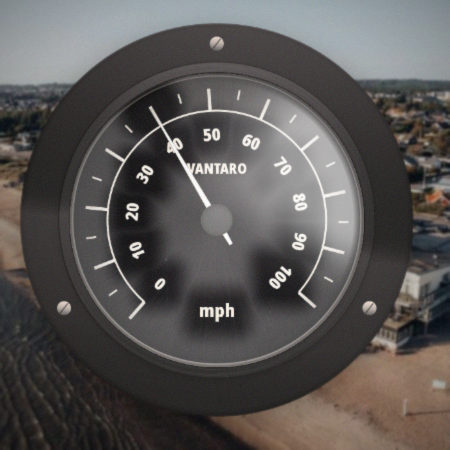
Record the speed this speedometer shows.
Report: 40 mph
